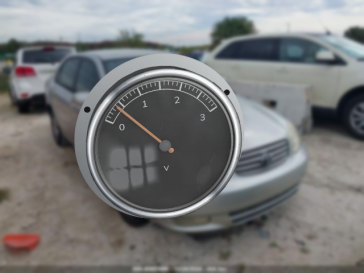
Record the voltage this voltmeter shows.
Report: 0.4 V
